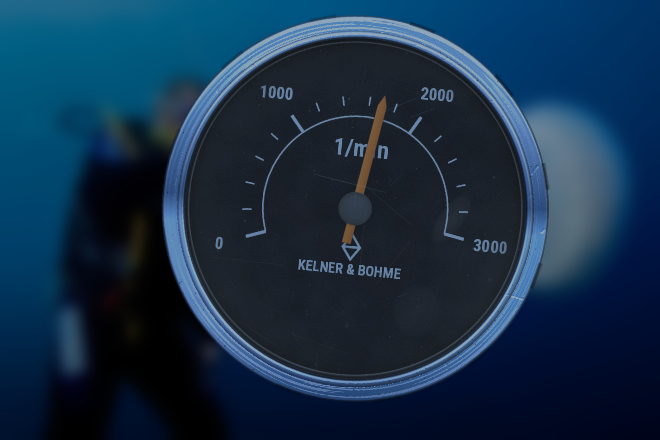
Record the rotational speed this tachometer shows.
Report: 1700 rpm
